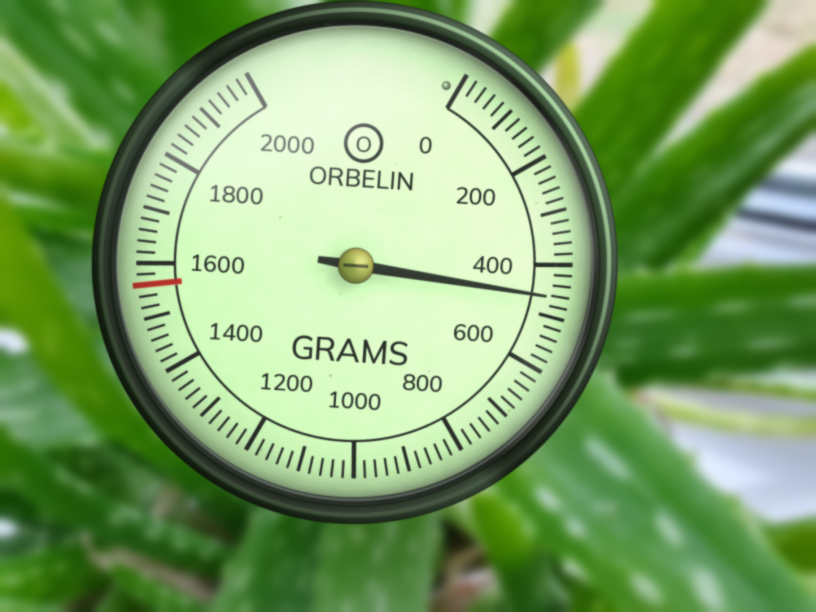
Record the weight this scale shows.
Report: 460 g
